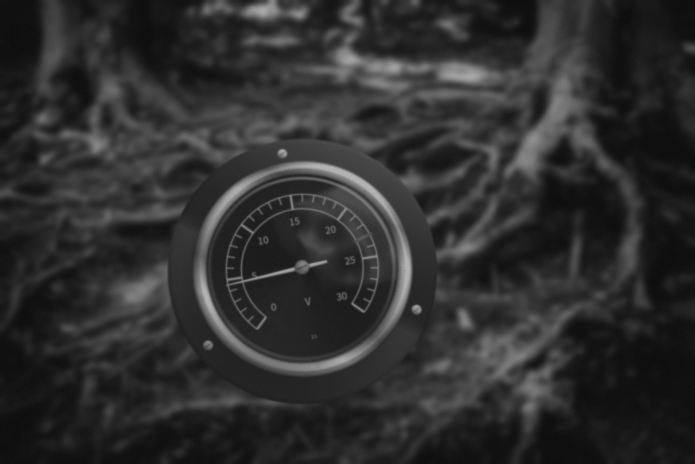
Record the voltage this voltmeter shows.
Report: 4.5 V
